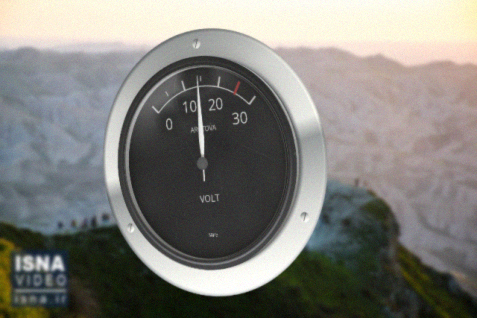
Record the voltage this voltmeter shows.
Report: 15 V
